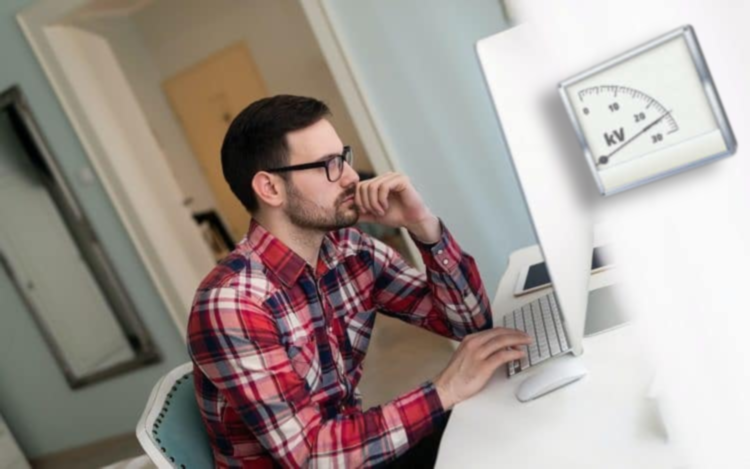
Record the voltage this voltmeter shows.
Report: 25 kV
